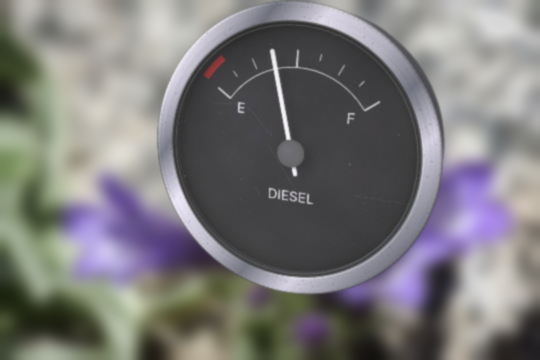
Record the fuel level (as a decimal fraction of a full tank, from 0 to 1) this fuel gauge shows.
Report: 0.375
